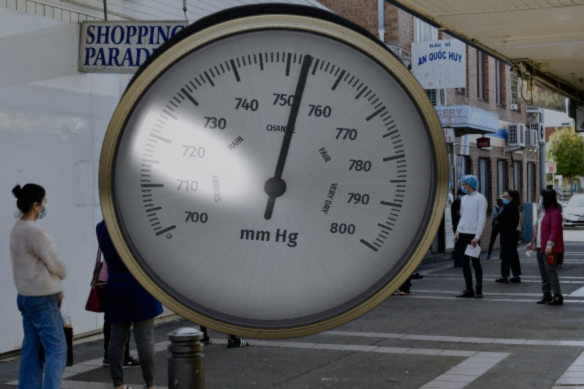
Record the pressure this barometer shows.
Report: 753 mmHg
